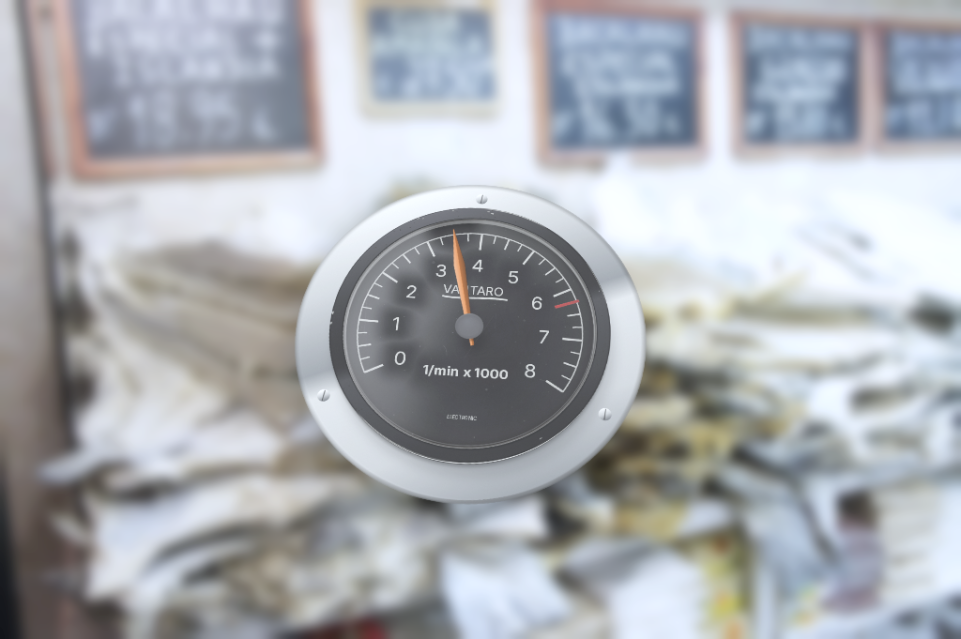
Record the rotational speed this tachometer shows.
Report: 3500 rpm
